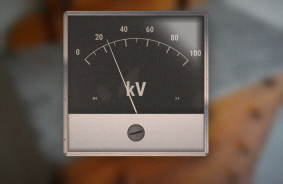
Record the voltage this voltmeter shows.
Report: 25 kV
